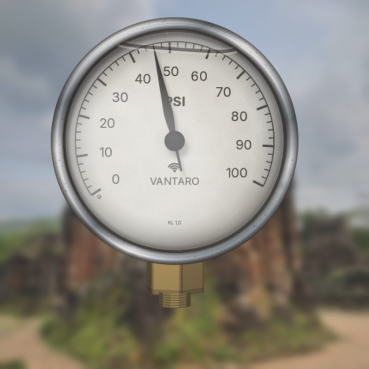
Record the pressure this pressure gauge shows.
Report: 46 psi
